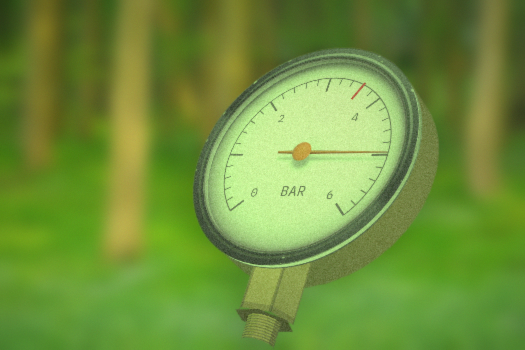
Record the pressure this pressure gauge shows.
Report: 5 bar
